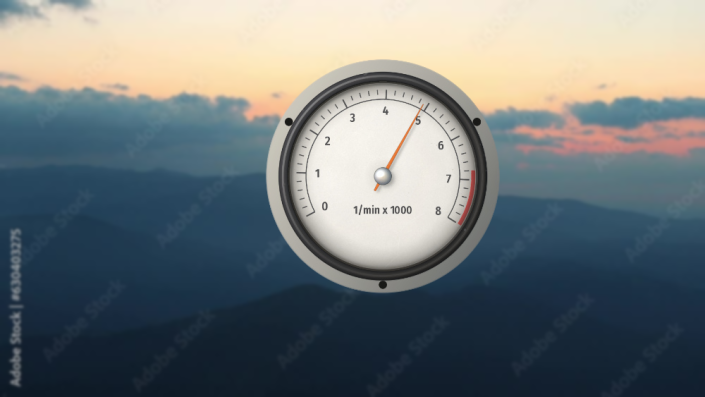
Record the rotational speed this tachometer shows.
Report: 4900 rpm
